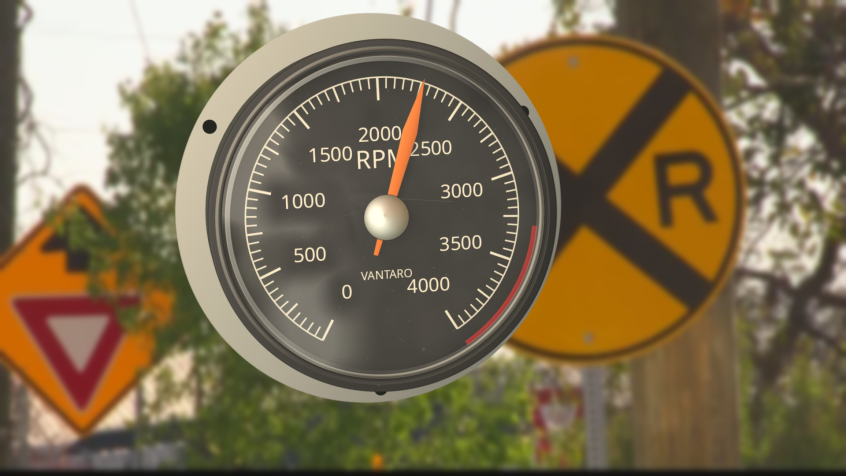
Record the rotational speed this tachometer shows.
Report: 2250 rpm
